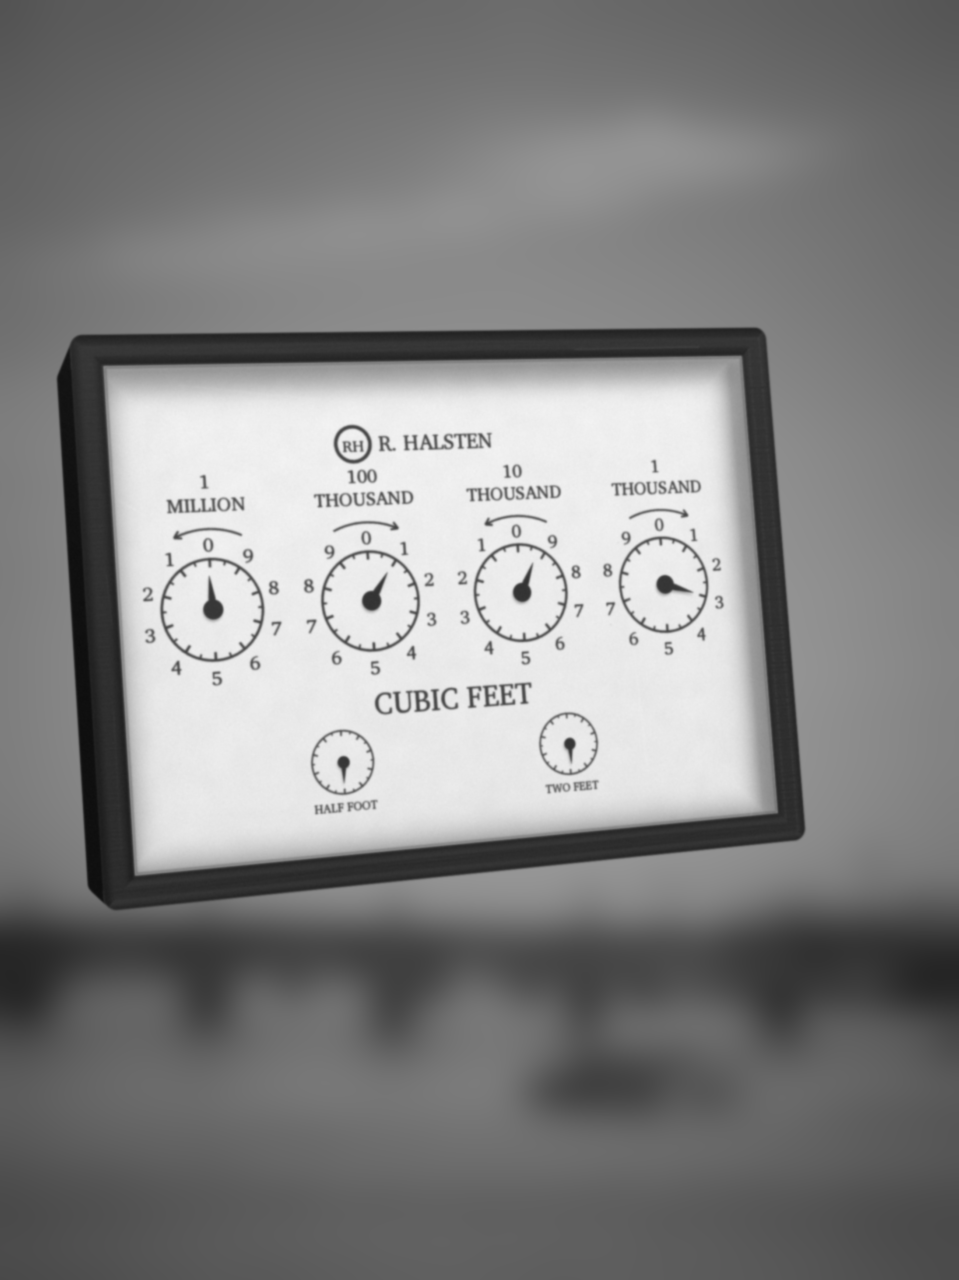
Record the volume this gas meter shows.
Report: 9300 ft³
